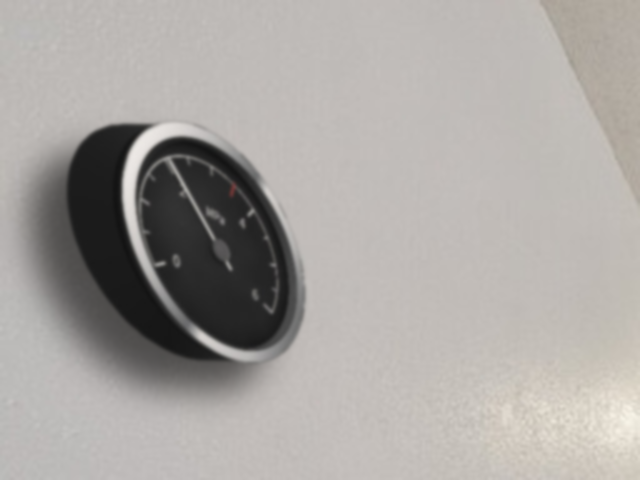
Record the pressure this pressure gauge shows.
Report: 2 MPa
